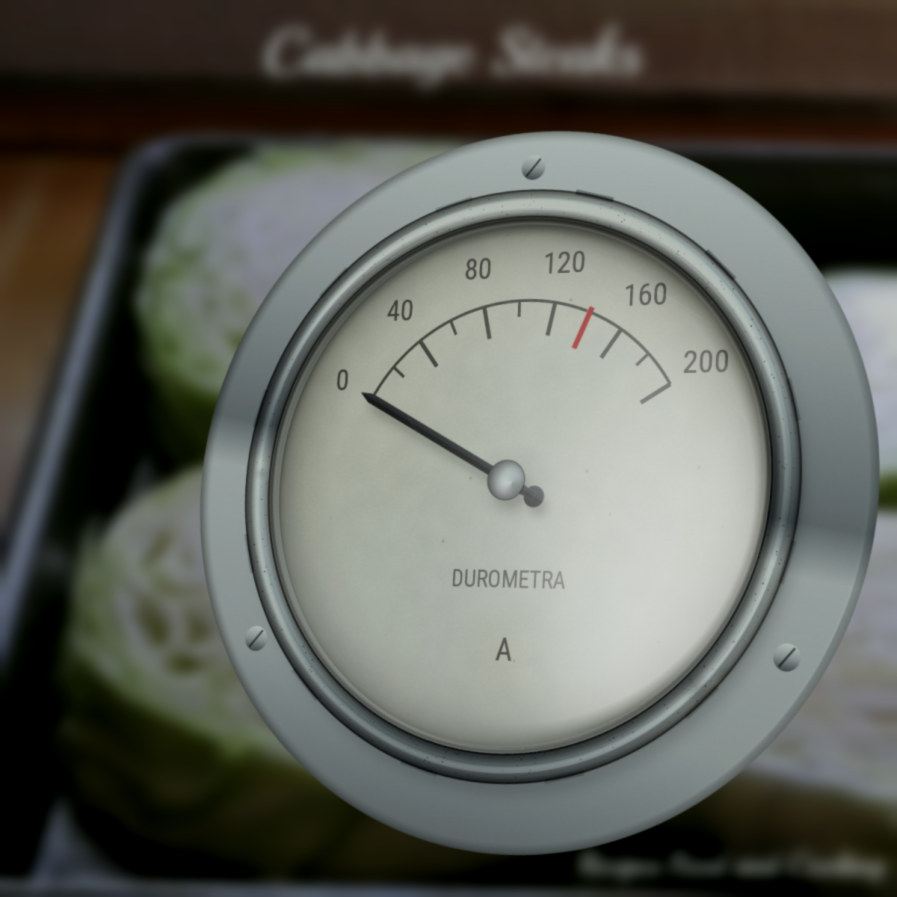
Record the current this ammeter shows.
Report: 0 A
